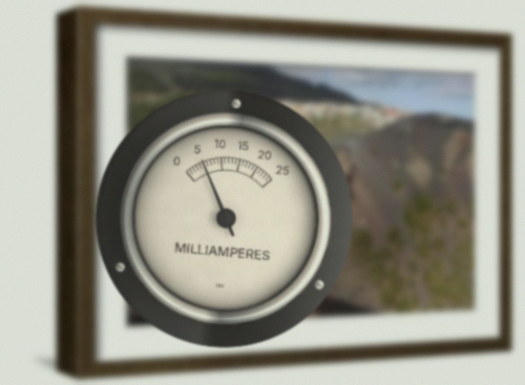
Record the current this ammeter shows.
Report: 5 mA
